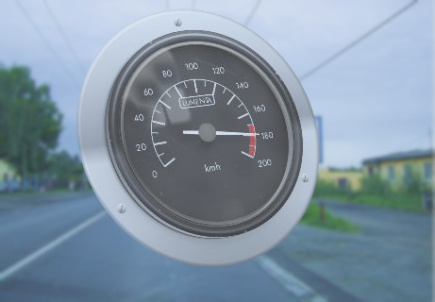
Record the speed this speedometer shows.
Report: 180 km/h
